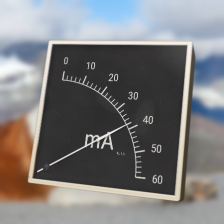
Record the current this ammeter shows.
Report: 38 mA
